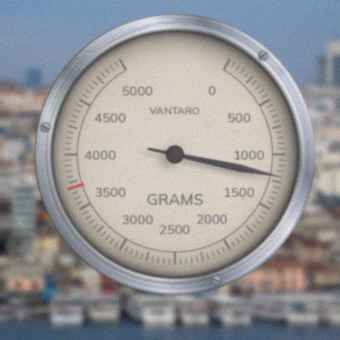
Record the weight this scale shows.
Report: 1200 g
